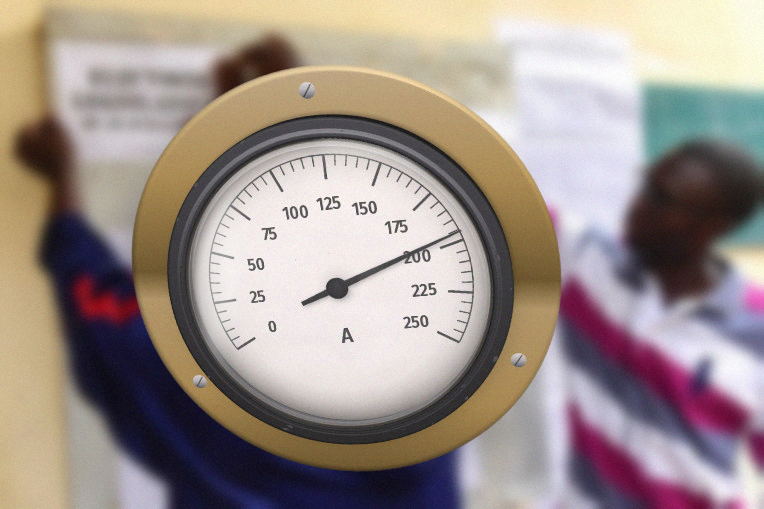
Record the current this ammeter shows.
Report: 195 A
